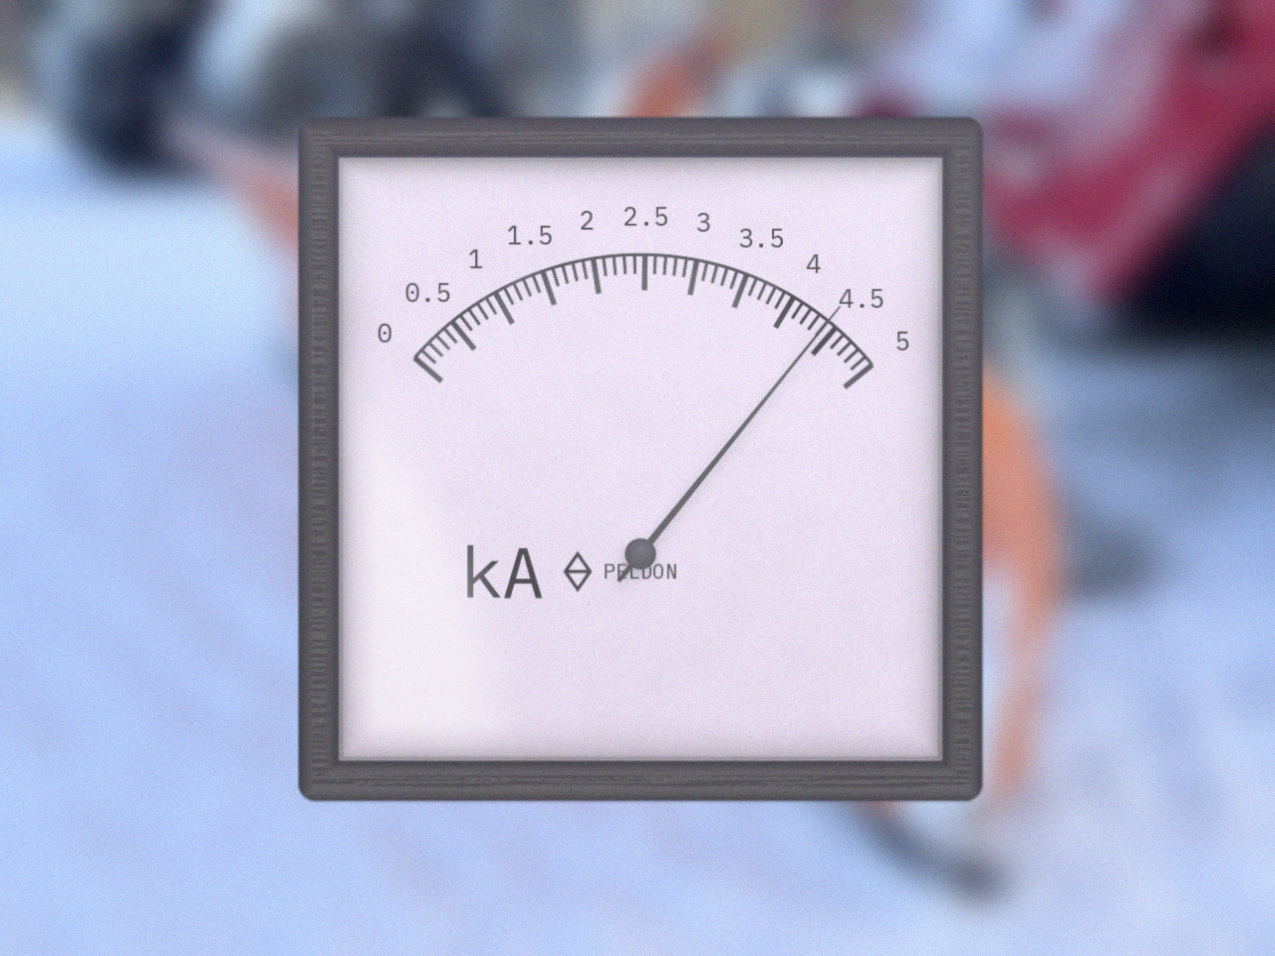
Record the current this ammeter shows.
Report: 4.4 kA
